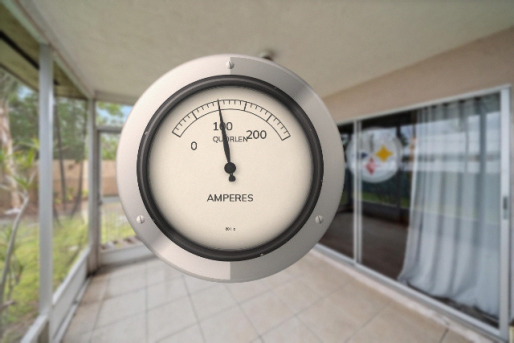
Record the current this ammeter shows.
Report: 100 A
